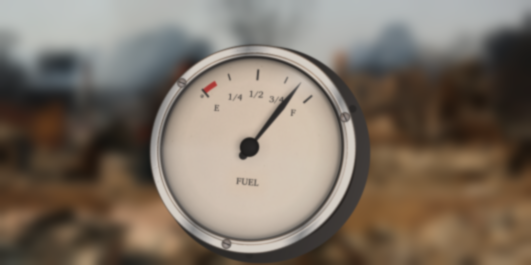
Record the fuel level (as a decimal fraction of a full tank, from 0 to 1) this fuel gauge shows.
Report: 0.875
